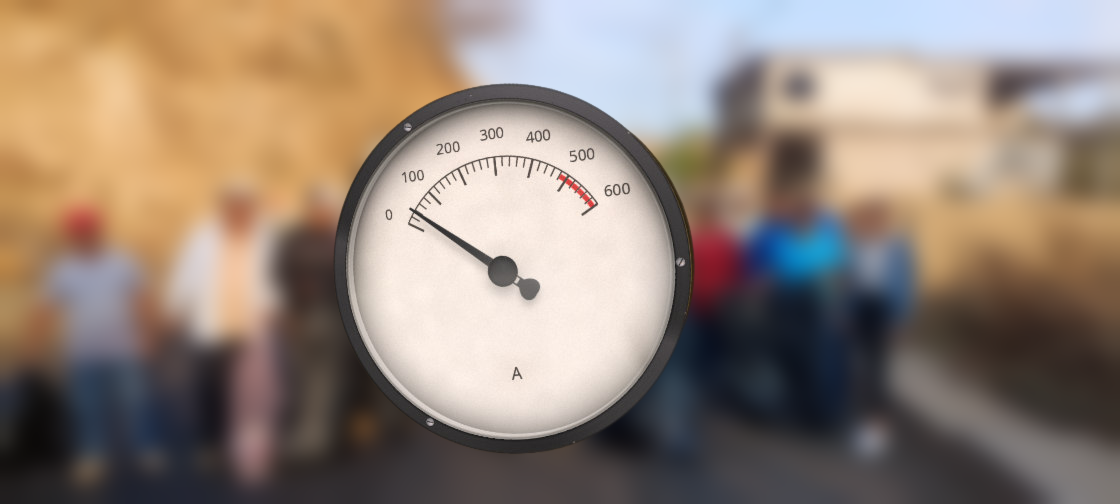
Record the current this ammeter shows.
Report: 40 A
